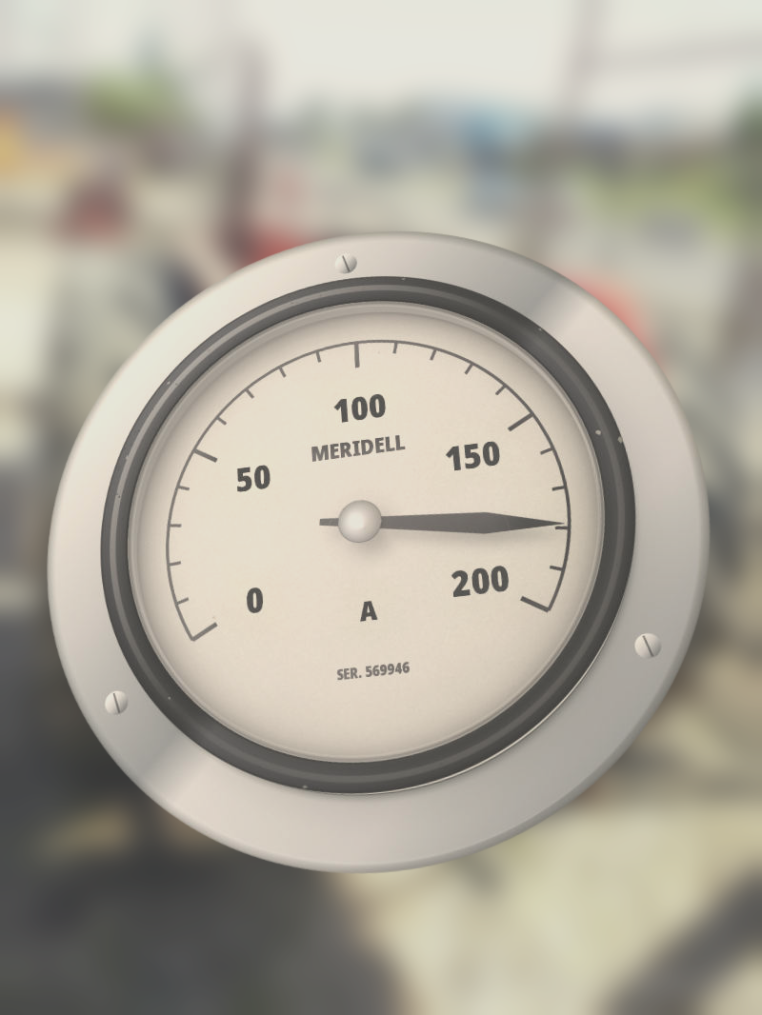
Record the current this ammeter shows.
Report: 180 A
